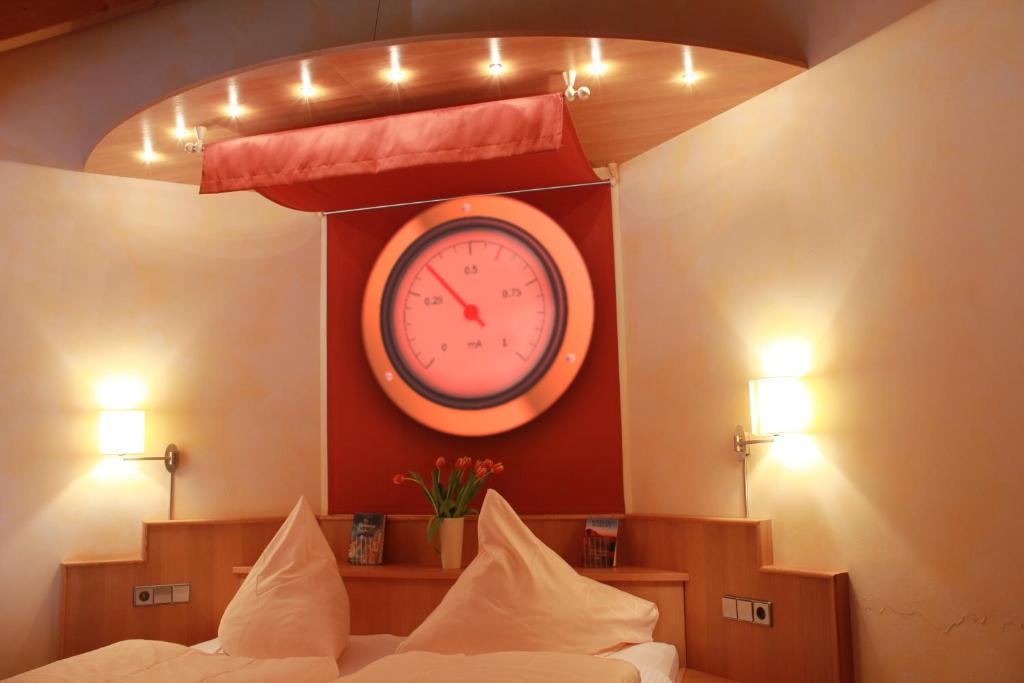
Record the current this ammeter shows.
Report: 0.35 mA
